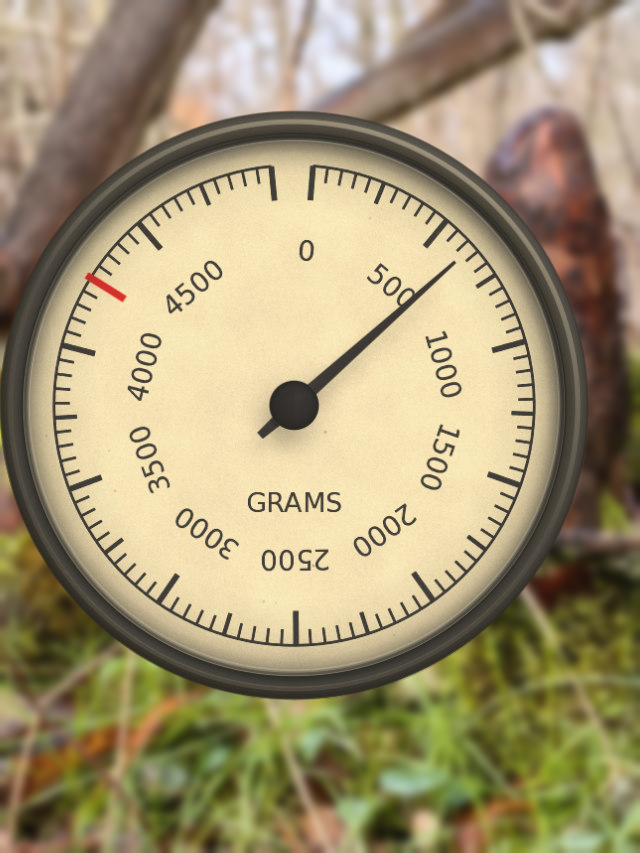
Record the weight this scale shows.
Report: 625 g
